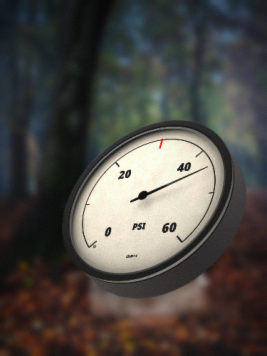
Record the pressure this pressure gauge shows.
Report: 45 psi
